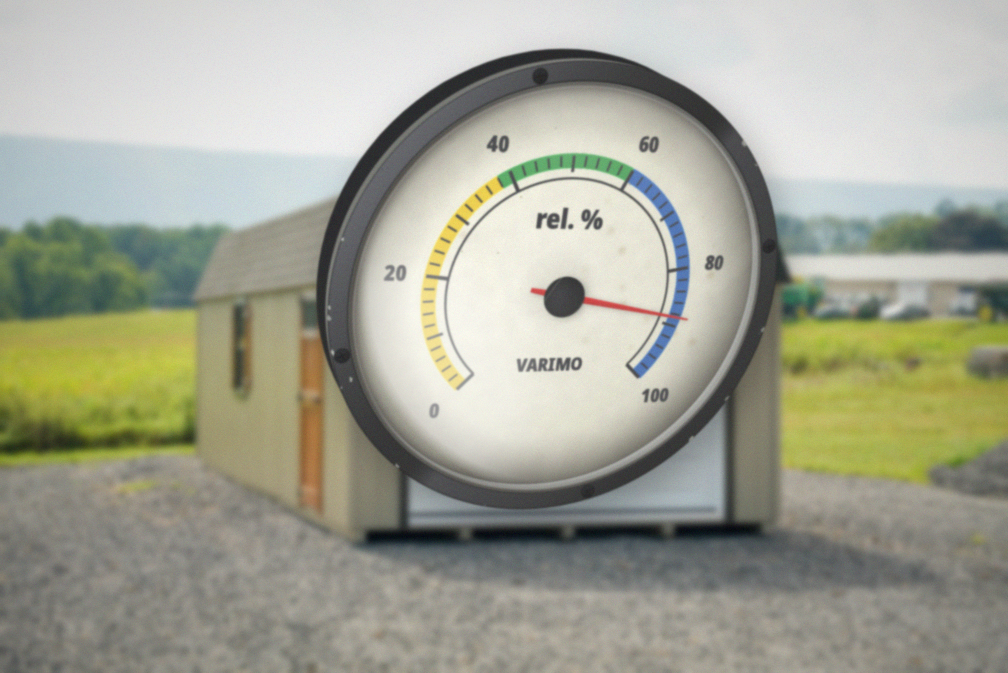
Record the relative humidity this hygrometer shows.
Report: 88 %
